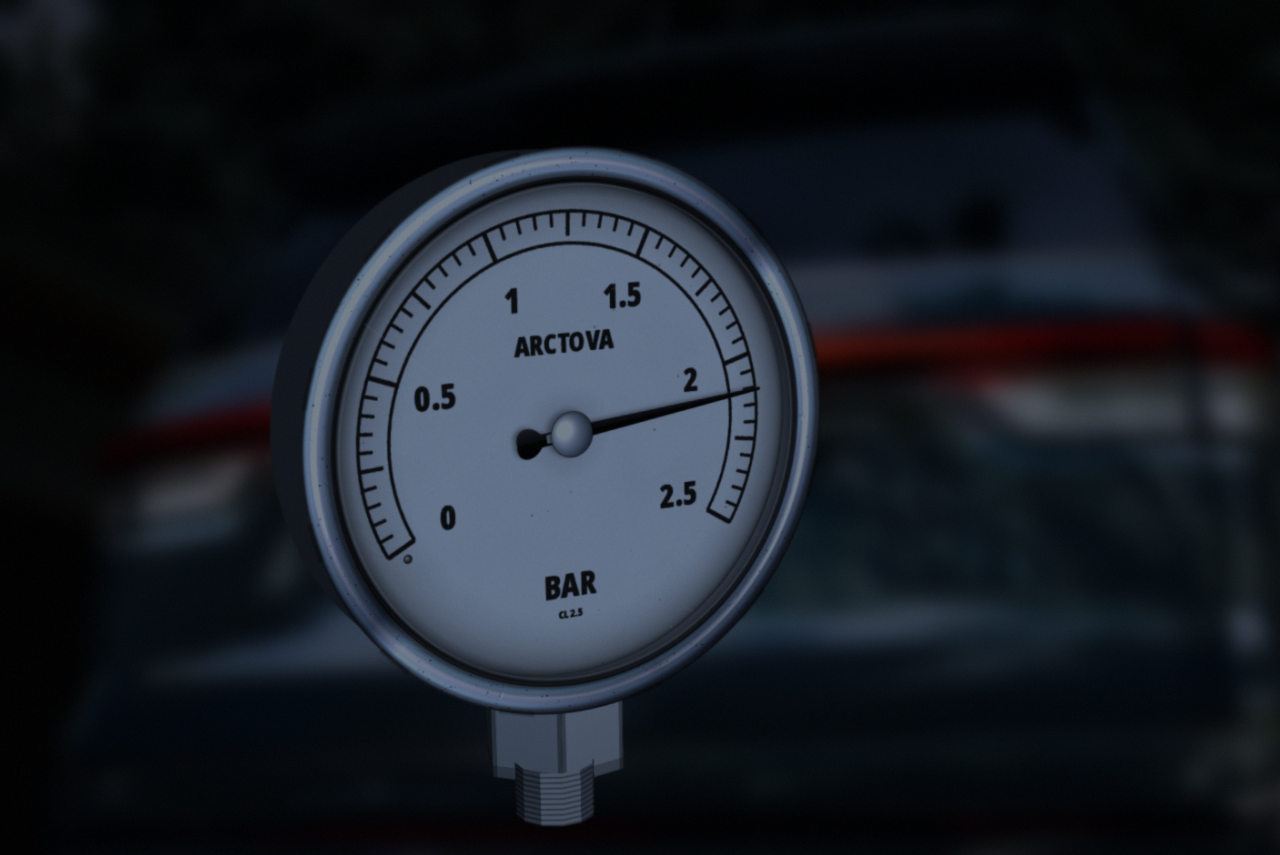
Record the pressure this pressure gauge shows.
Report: 2.1 bar
